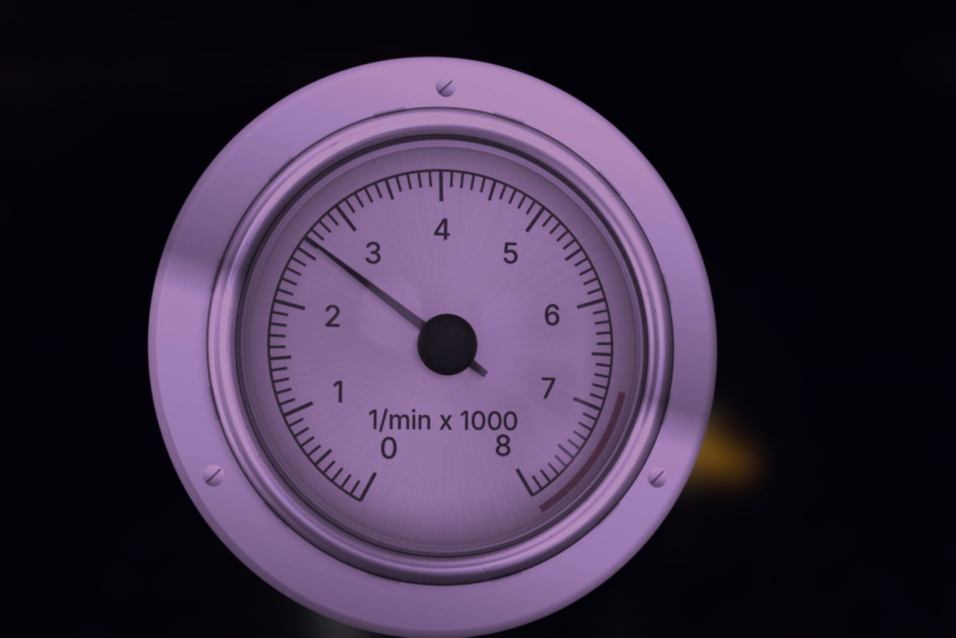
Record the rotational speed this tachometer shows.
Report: 2600 rpm
